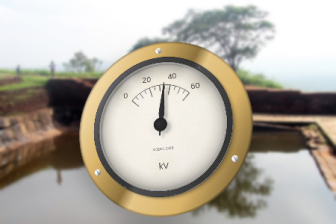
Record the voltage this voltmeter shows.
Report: 35 kV
